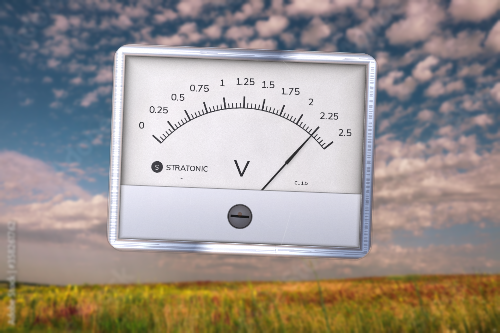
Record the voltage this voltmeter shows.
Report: 2.25 V
